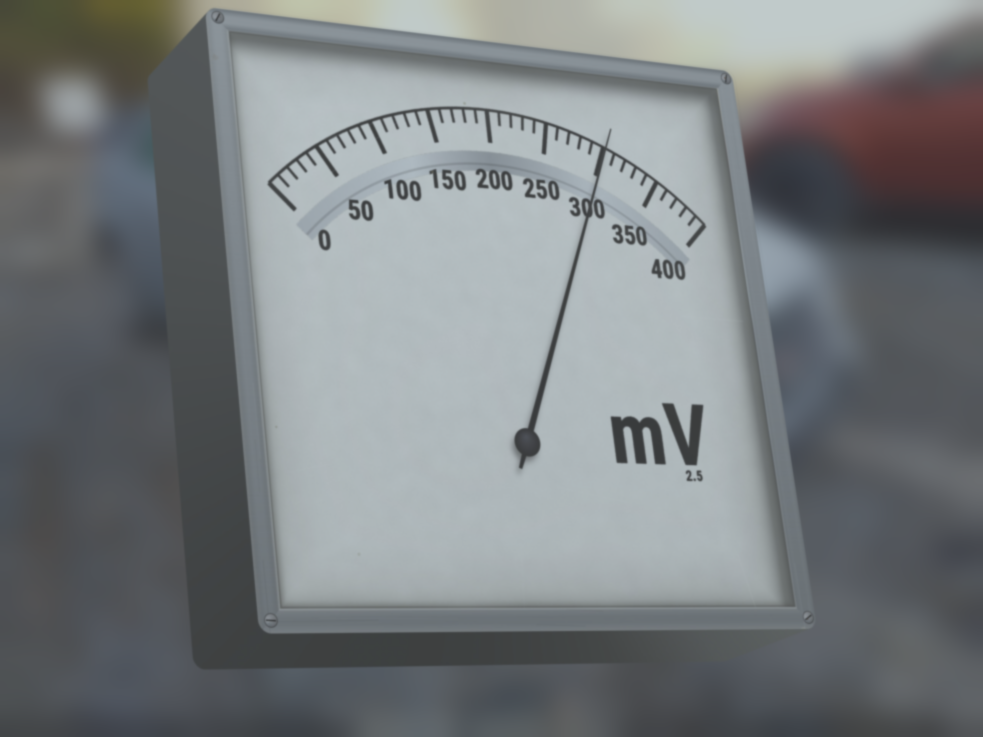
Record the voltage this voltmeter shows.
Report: 300 mV
